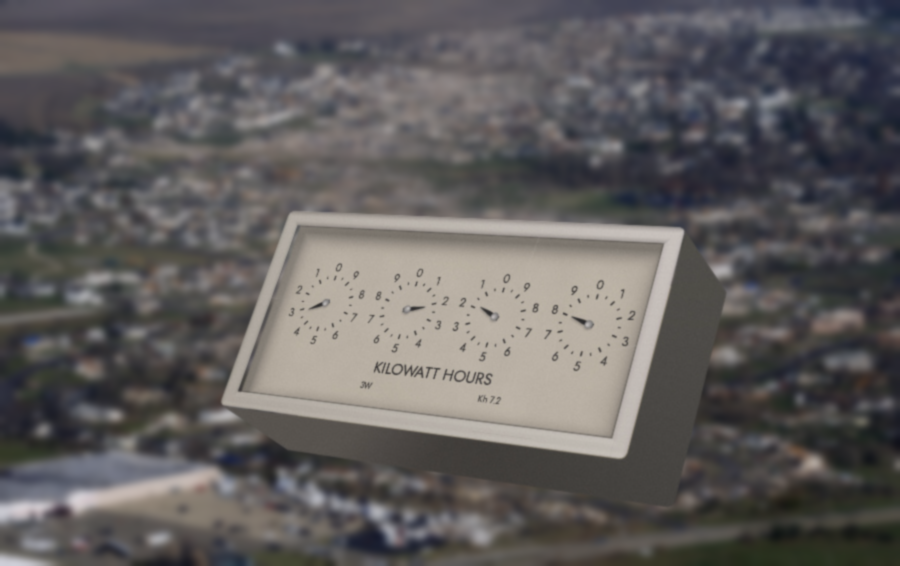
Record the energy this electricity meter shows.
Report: 3218 kWh
